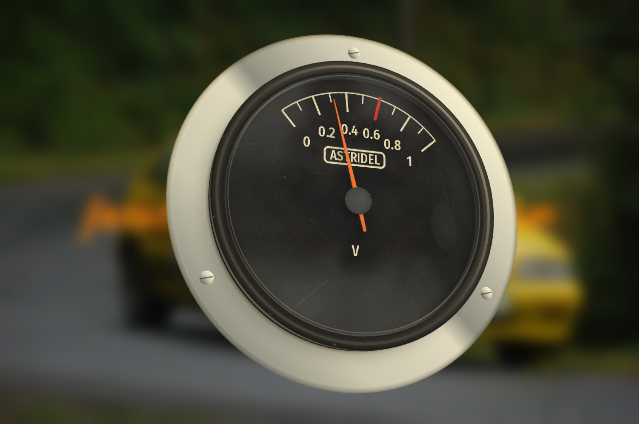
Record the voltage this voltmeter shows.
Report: 0.3 V
